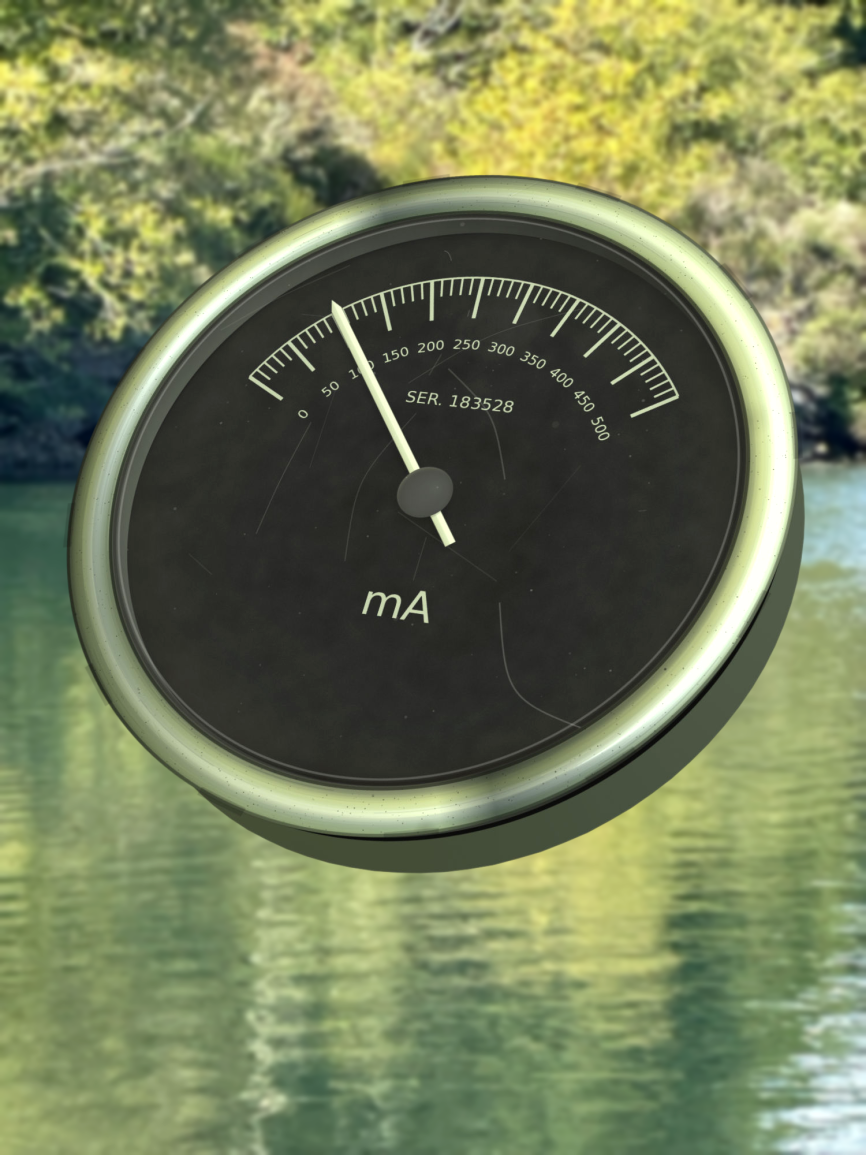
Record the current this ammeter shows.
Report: 105 mA
